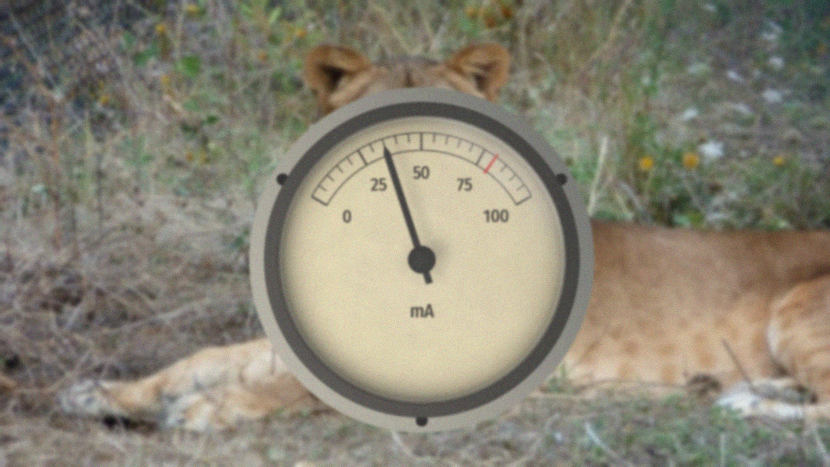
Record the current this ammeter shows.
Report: 35 mA
